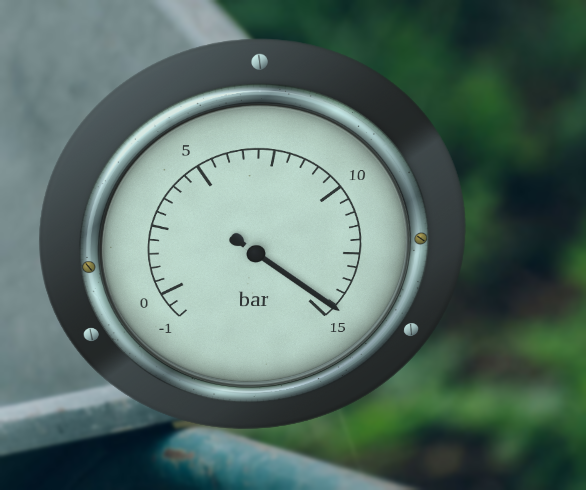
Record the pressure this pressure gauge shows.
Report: 14.5 bar
